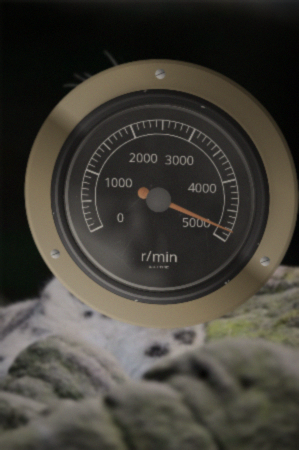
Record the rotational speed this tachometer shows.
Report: 4800 rpm
